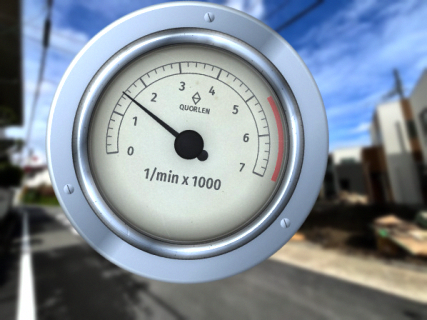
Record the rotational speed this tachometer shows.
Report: 1500 rpm
